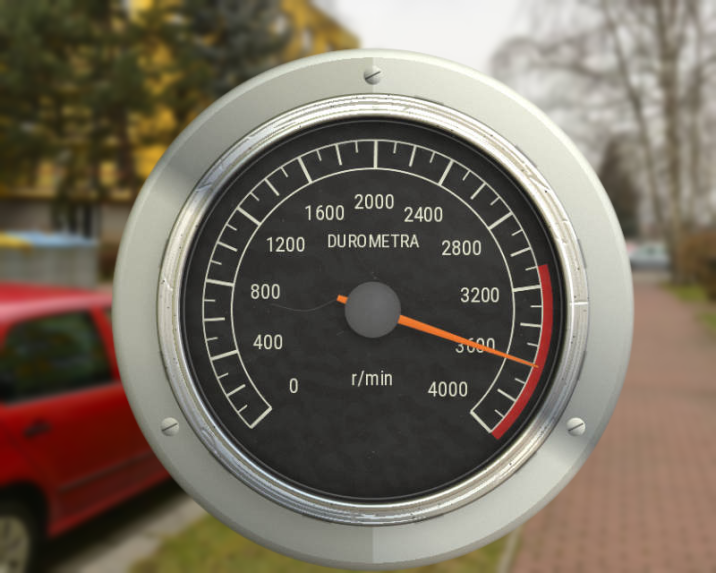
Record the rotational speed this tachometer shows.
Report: 3600 rpm
